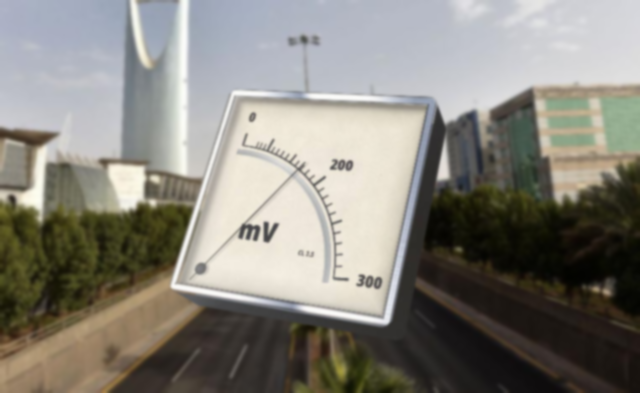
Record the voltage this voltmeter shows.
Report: 170 mV
